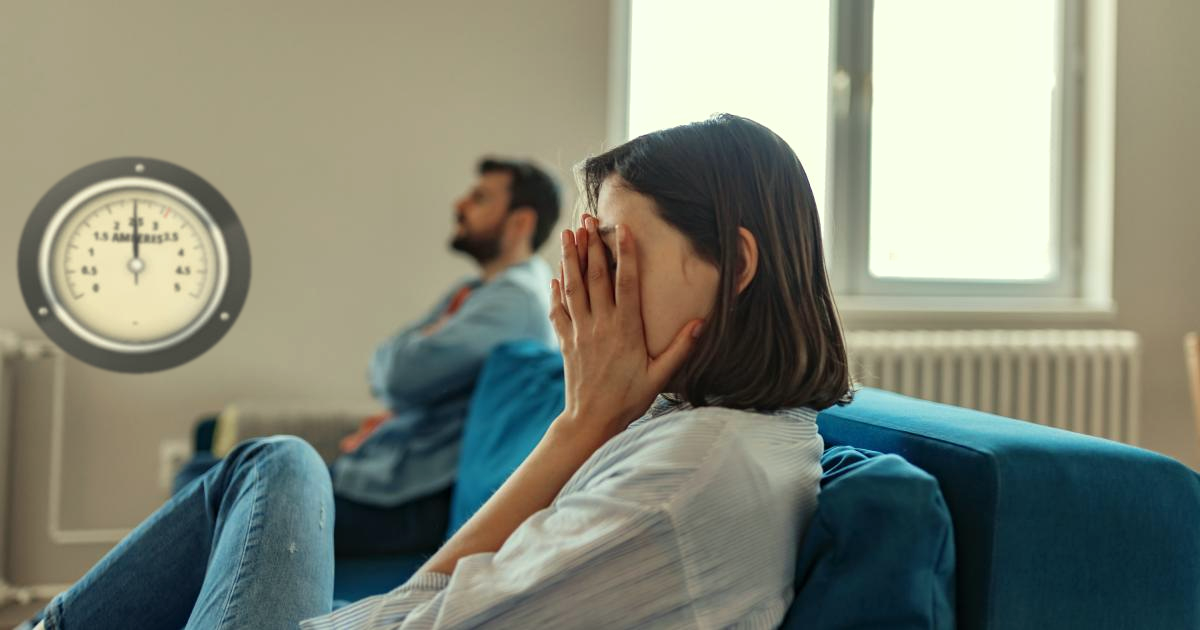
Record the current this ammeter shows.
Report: 2.5 A
